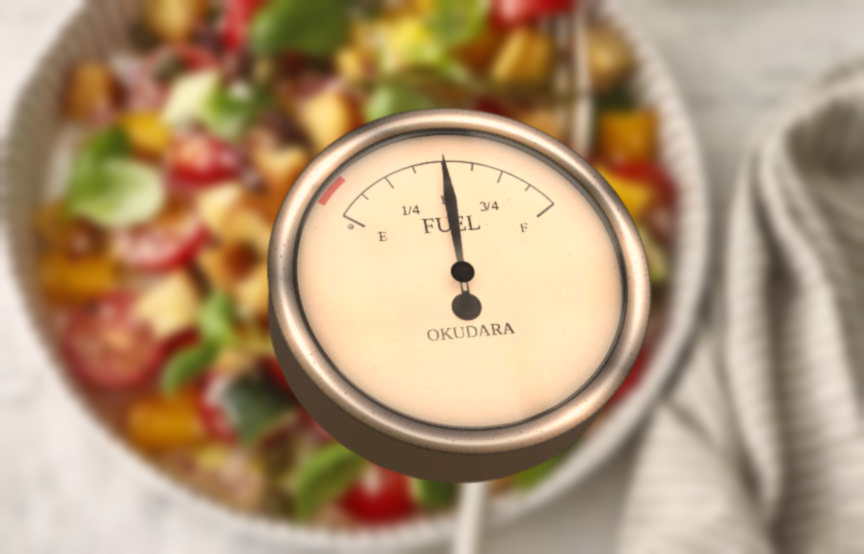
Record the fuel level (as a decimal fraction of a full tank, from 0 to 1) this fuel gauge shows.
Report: 0.5
